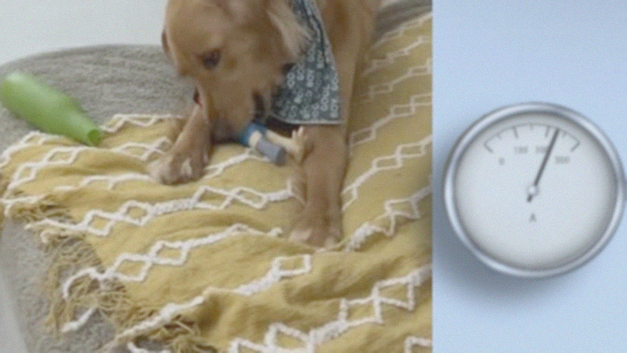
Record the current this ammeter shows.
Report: 225 A
